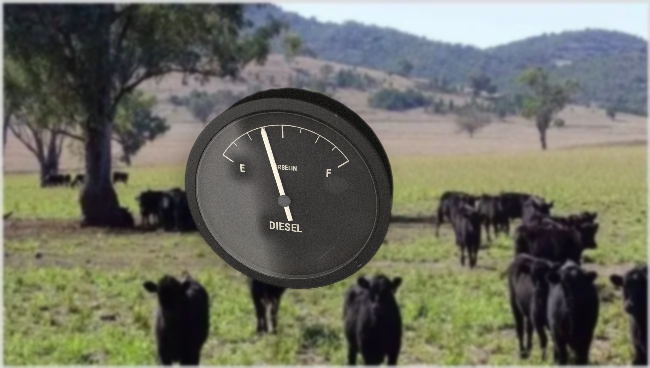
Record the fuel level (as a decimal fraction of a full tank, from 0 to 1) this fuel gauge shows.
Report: 0.375
